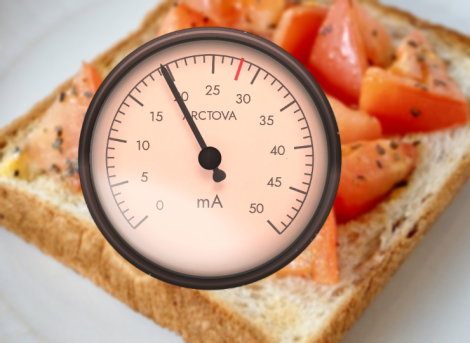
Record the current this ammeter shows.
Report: 19.5 mA
